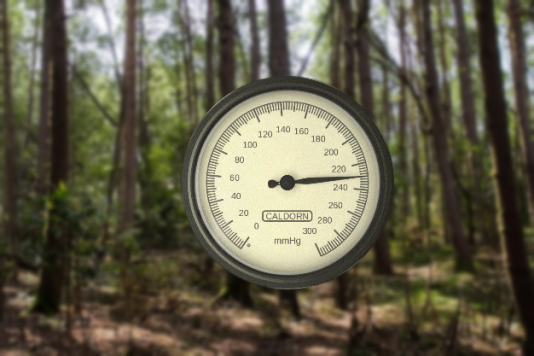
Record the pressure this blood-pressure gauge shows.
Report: 230 mmHg
